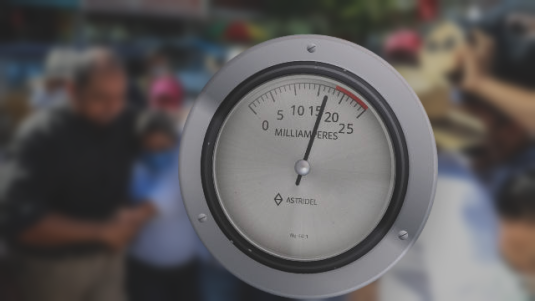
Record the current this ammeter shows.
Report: 17 mA
